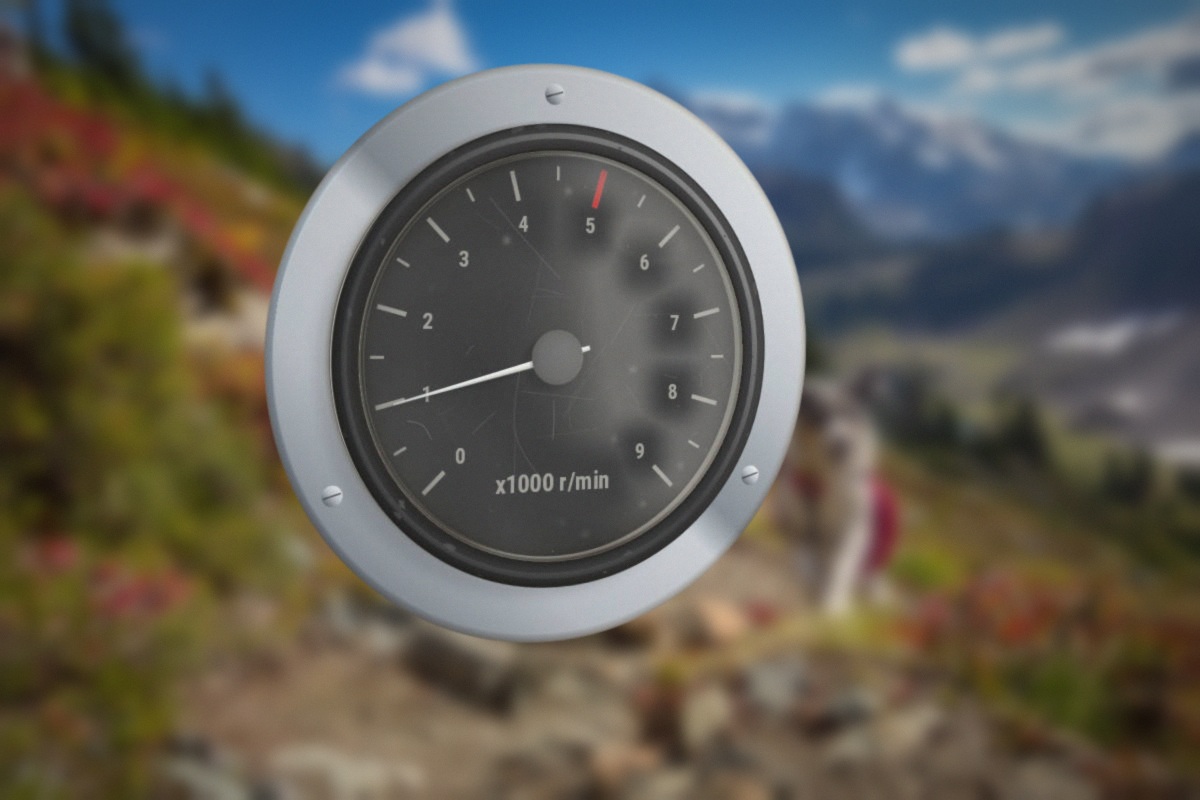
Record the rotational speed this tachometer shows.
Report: 1000 rpm
